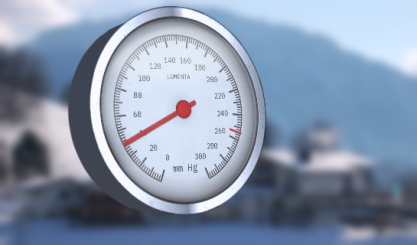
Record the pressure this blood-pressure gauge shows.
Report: 40 mmHg
